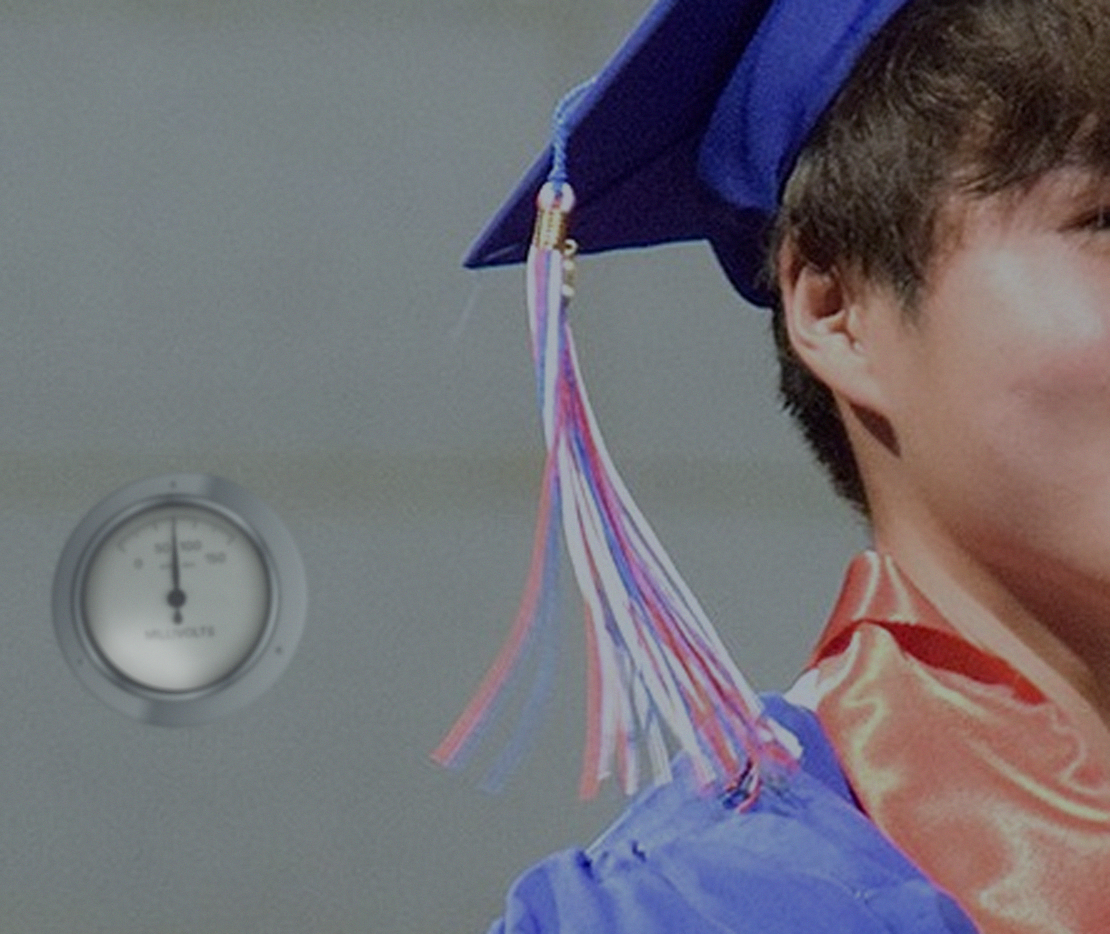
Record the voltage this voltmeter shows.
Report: 75 mV
